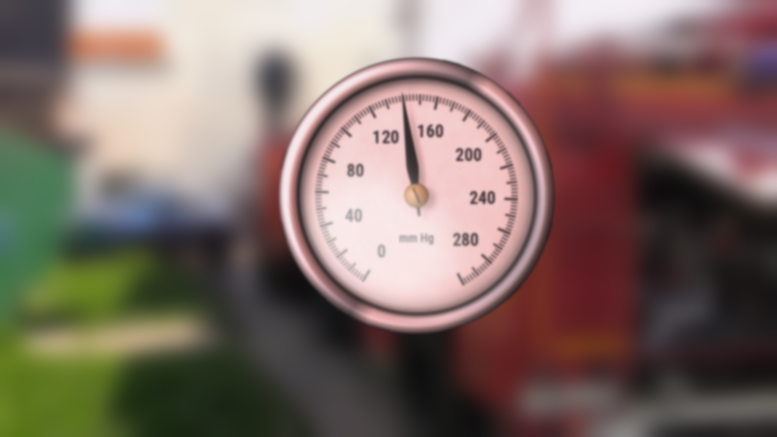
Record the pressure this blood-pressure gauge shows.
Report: 140 mmHg
